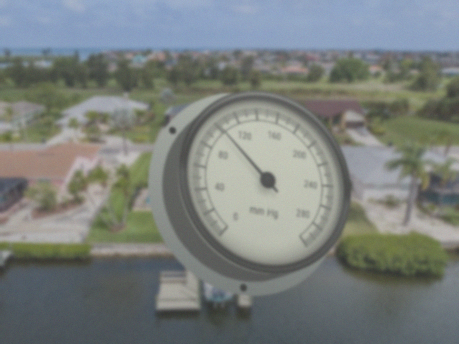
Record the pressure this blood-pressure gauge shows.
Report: 100 mmHg
